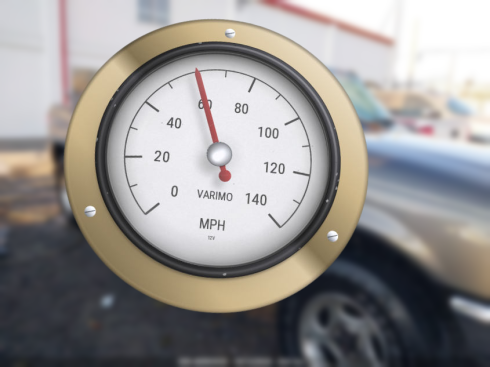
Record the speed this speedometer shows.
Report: 60 mph
